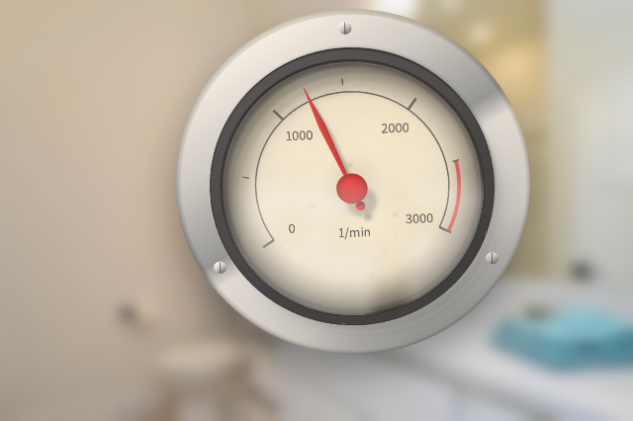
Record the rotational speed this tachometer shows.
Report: 1250 rpm
